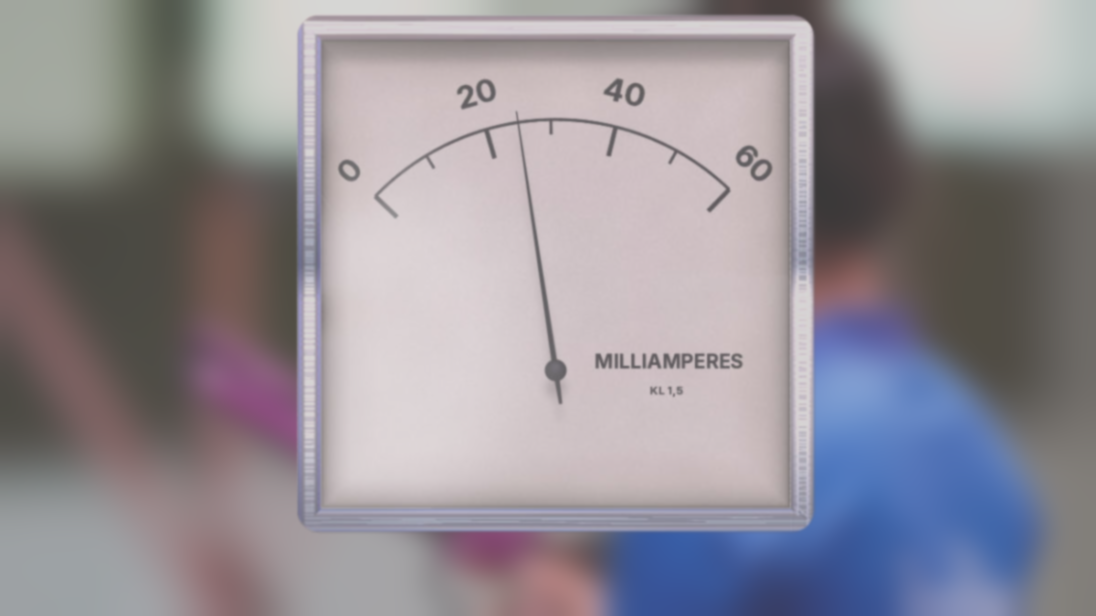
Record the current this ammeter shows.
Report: 25 mA
